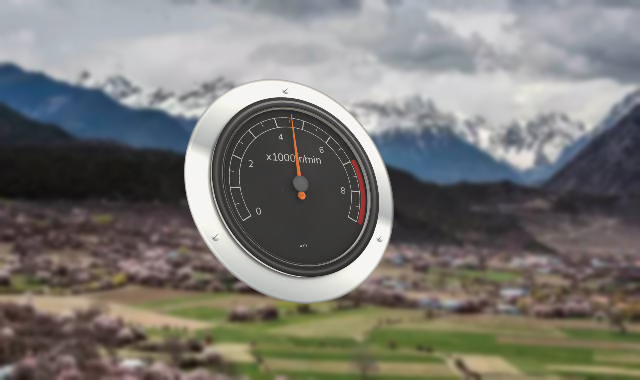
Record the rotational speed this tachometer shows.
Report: 4500 rpm
